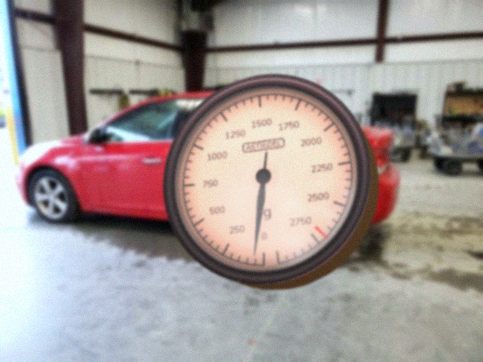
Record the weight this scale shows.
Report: 50 g
